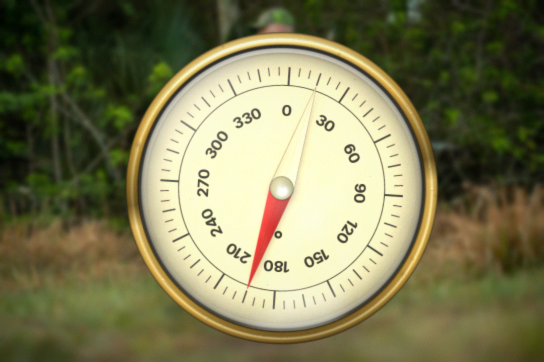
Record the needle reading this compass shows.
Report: 195 °
